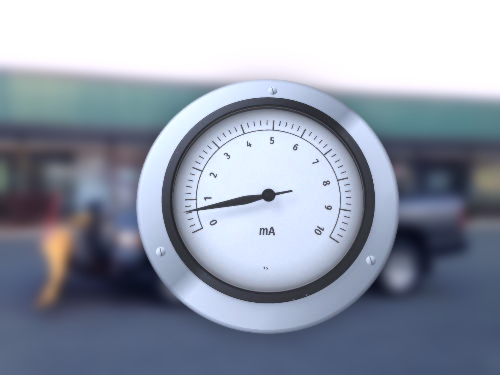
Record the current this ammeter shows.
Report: 0.6 mA
